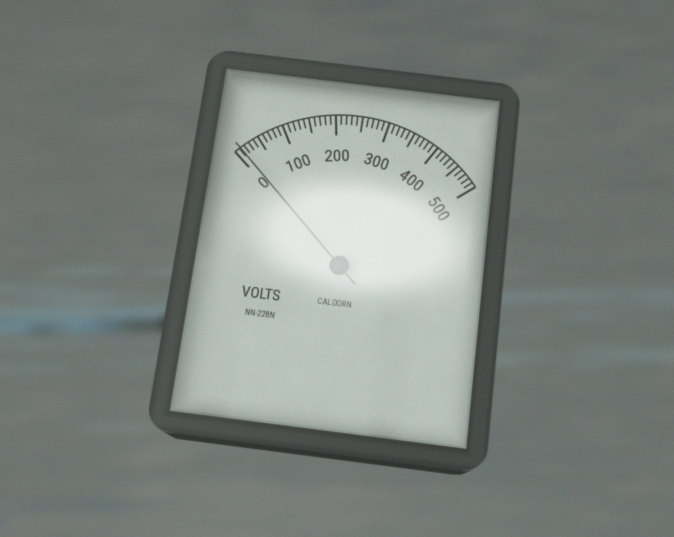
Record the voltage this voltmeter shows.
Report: 10 V
